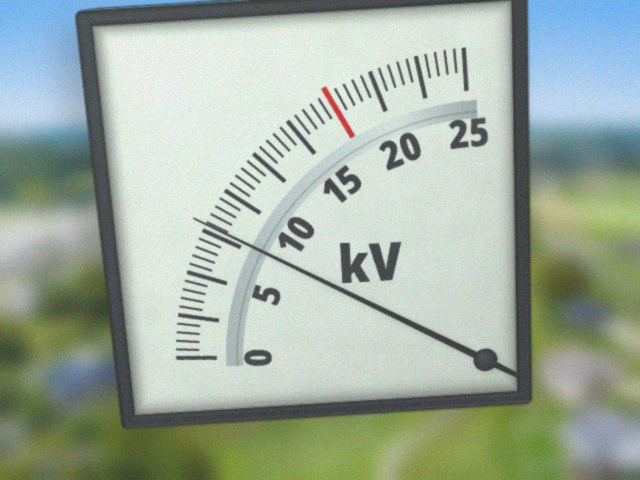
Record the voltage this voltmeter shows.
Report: 8 kV
